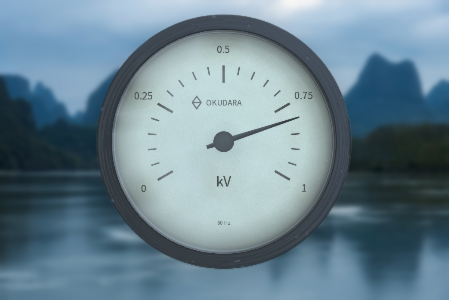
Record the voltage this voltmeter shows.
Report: 0.8 kV
